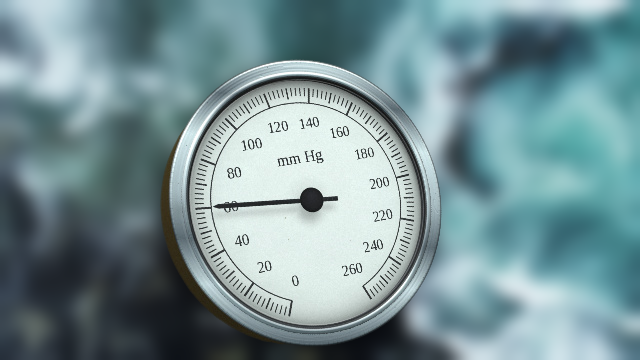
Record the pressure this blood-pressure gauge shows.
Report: 60 mmHg
